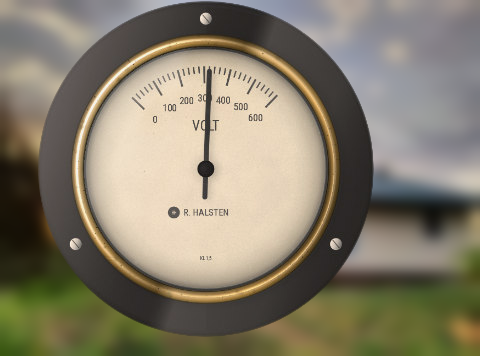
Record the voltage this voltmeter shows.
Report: 320 V
